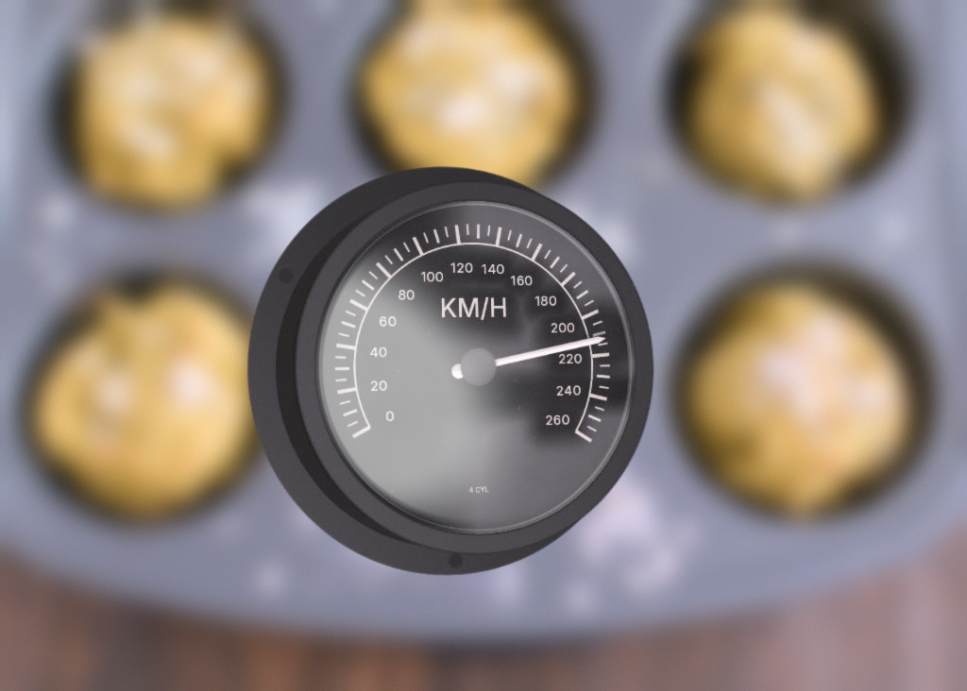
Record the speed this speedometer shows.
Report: 212.5 km/h
